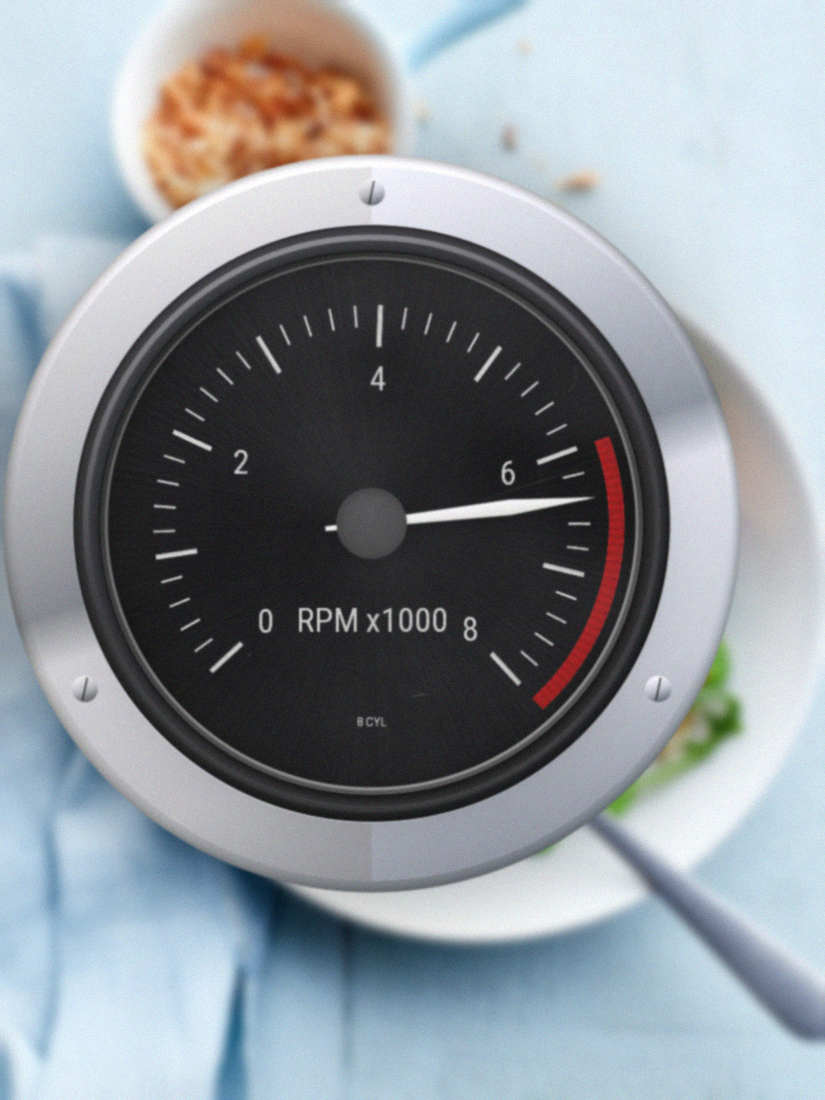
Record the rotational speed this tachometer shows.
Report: 6400 rpm
